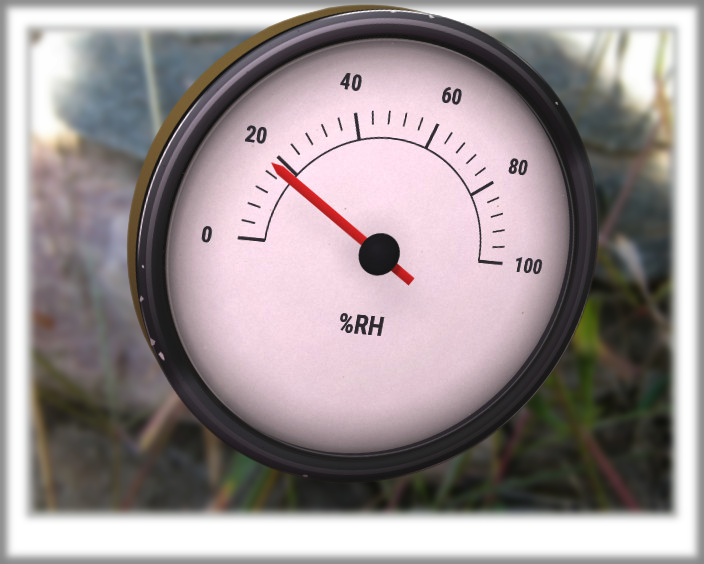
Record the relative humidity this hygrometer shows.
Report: 18 %
